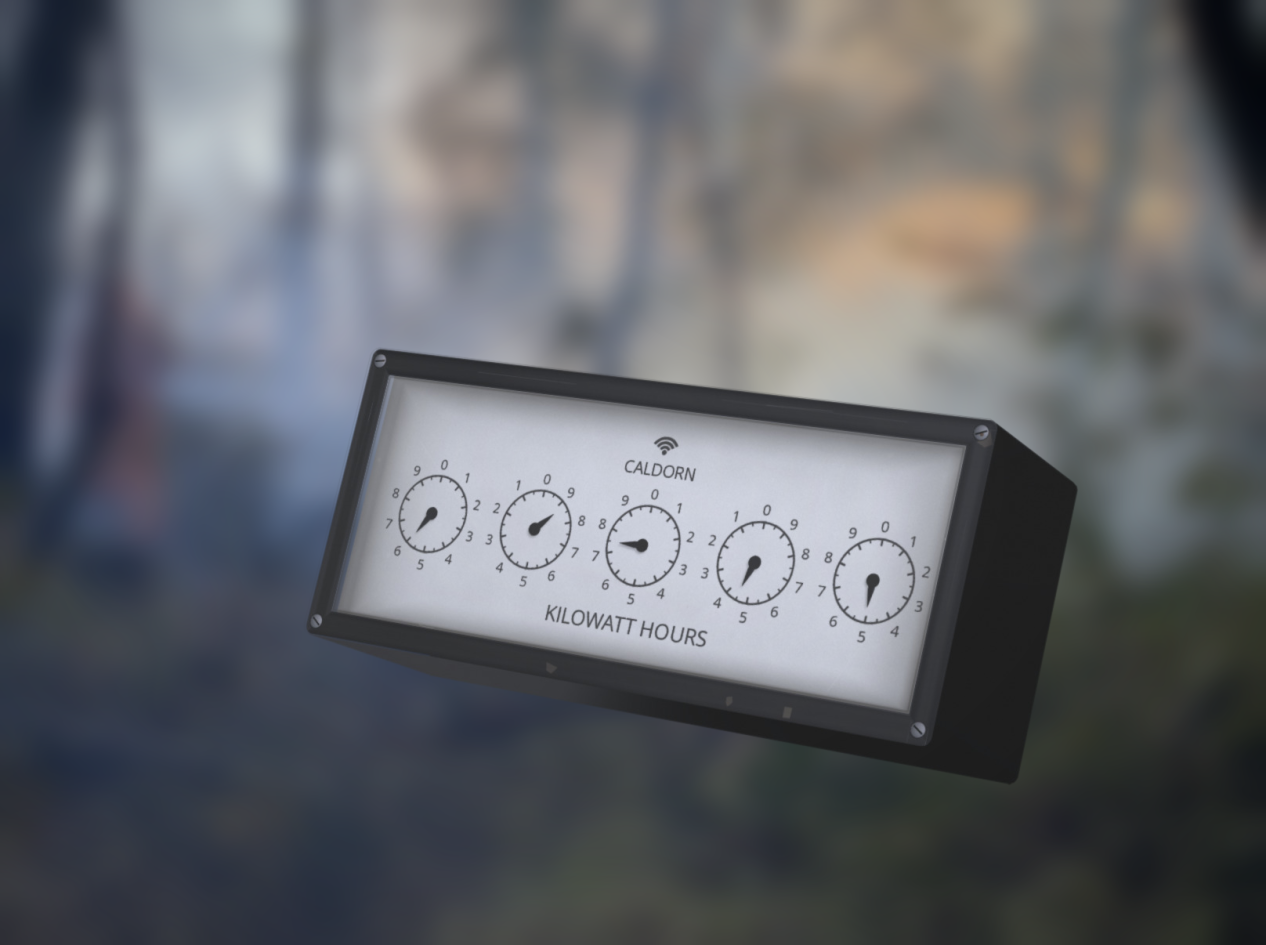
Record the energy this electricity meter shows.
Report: 58745 kWh
